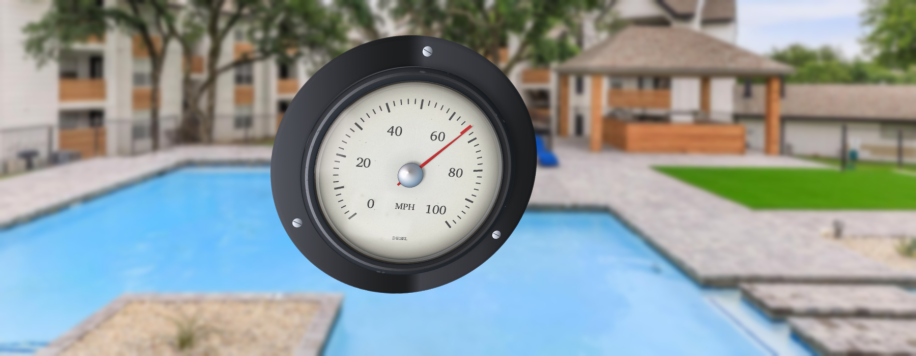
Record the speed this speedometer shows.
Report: 66 mph
